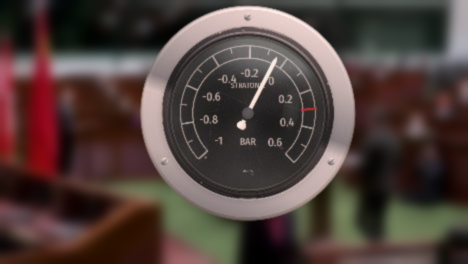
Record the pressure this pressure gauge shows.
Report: -0.05 bar
